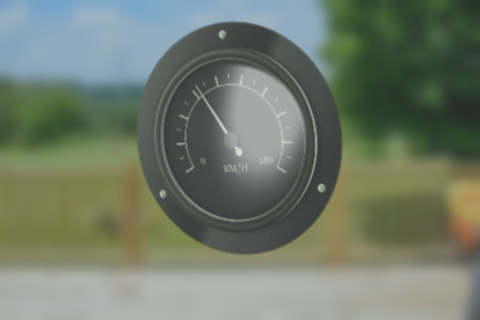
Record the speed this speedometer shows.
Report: 65 km/h
